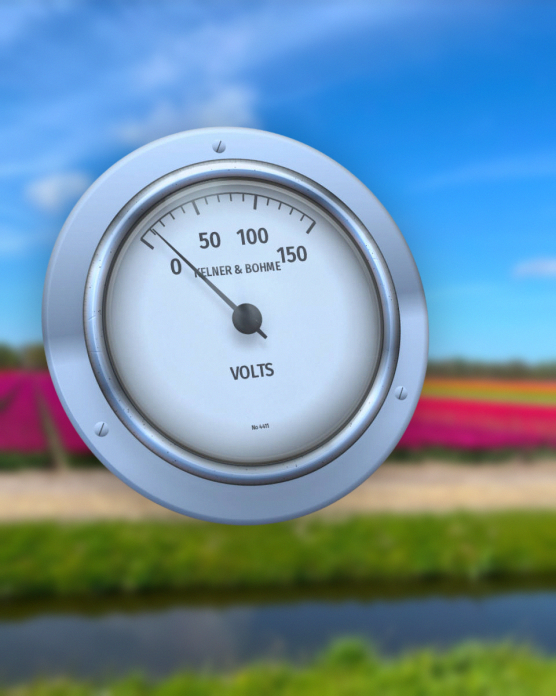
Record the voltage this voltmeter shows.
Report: 10 V
